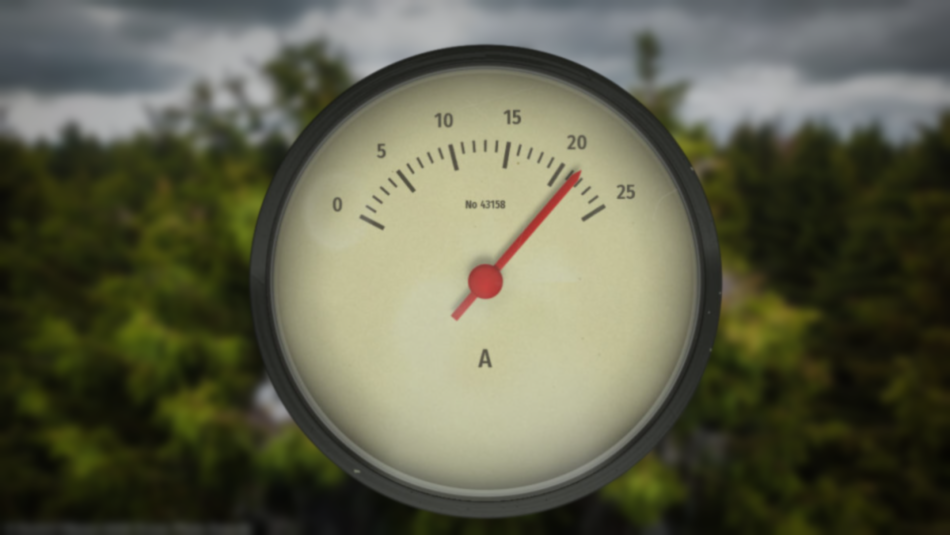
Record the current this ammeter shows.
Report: 21.5 A
